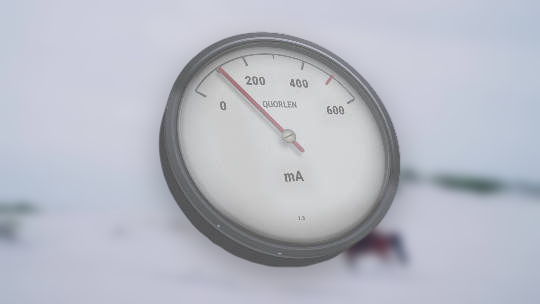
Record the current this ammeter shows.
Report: 100 mA
